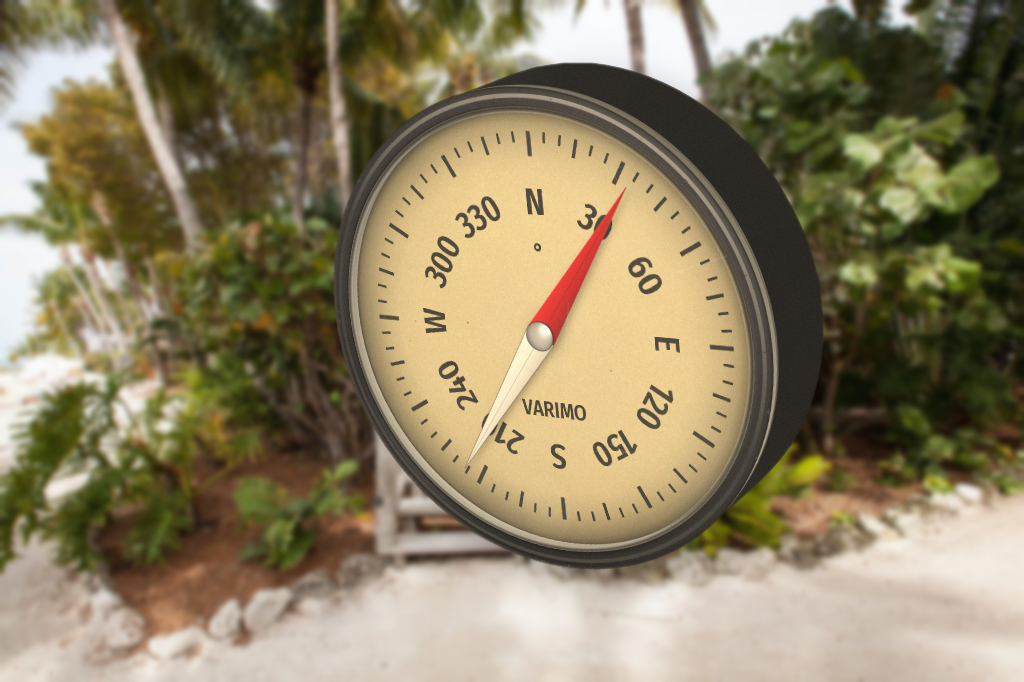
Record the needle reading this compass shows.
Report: 35 °
